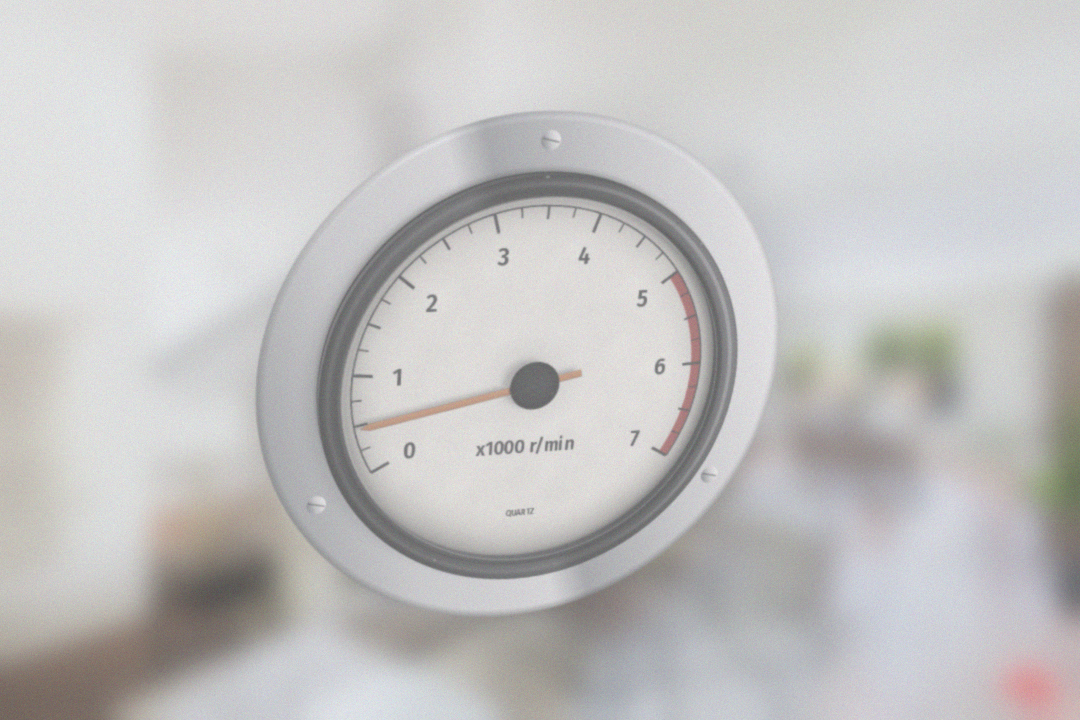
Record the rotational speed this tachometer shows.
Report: 500 rpm
